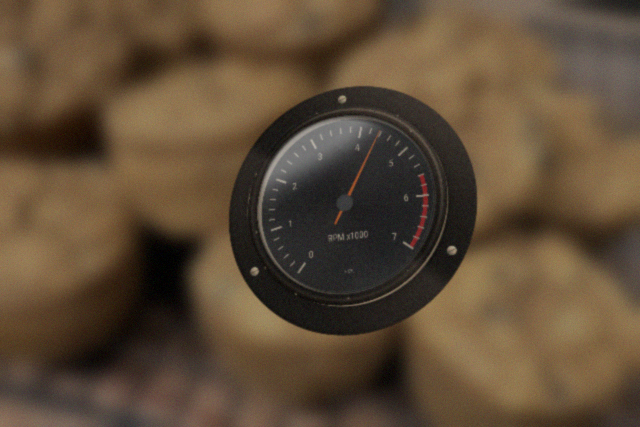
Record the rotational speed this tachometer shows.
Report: 4400 rpm
